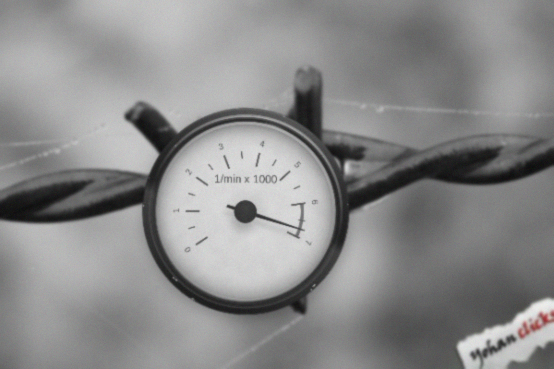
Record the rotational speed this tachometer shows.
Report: 6750 rpm
